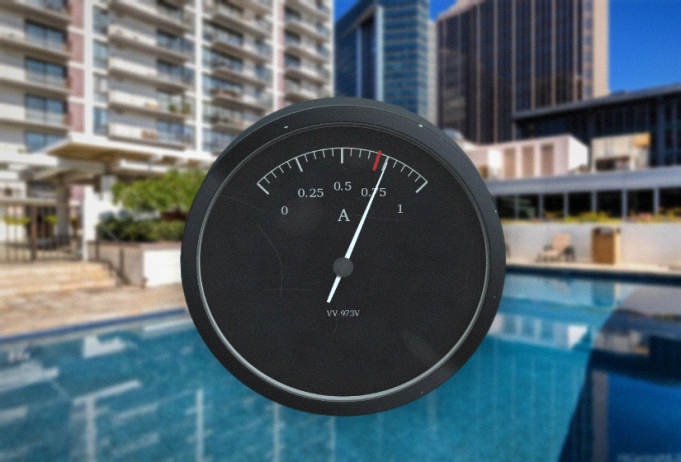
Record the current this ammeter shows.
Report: 0.75 A
